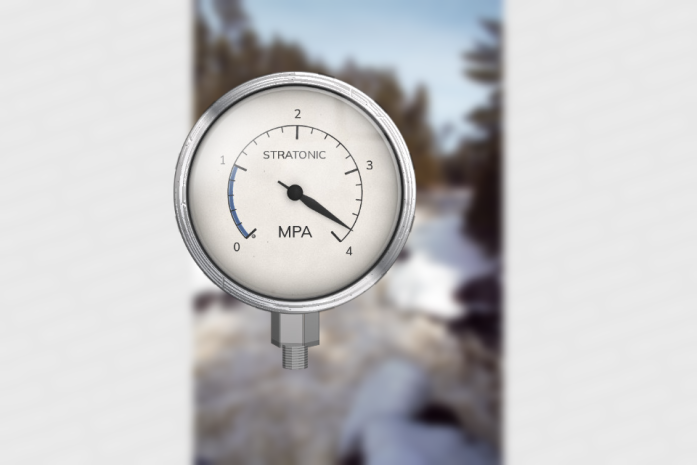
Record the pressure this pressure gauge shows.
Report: 3.8 MPa
